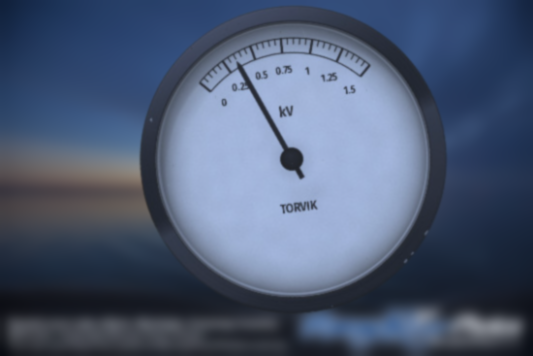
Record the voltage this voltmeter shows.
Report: 0.35 kV
